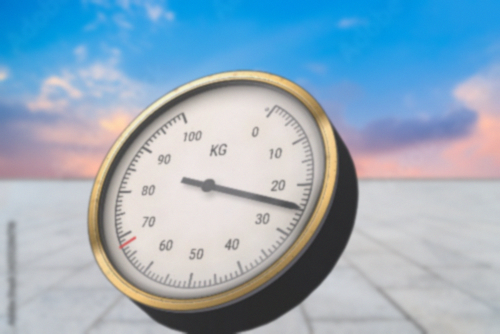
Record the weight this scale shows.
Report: 25 kg
